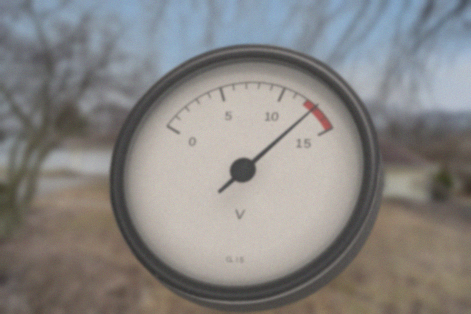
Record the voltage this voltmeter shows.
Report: 13 V
